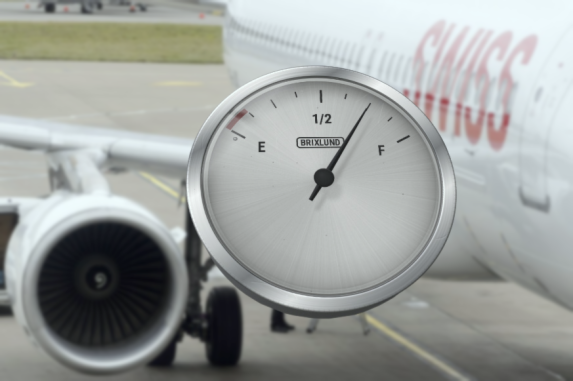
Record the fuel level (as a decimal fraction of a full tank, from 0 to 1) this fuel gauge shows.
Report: 0.75
